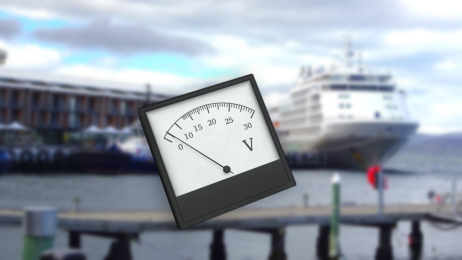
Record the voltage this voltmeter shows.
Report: 5 V
